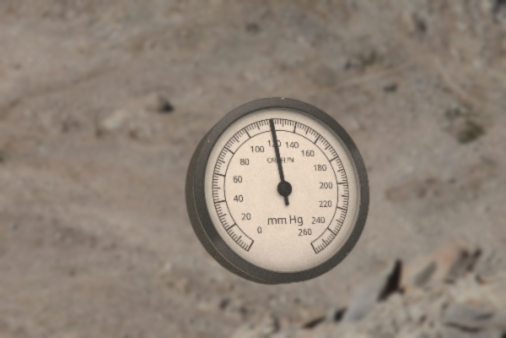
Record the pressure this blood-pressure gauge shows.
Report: 120 mmHg
